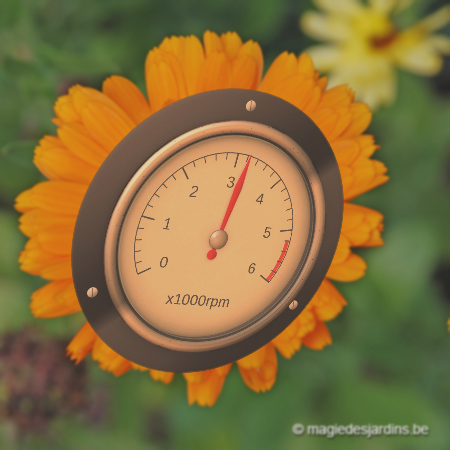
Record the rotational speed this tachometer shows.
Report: 3200 rpm
